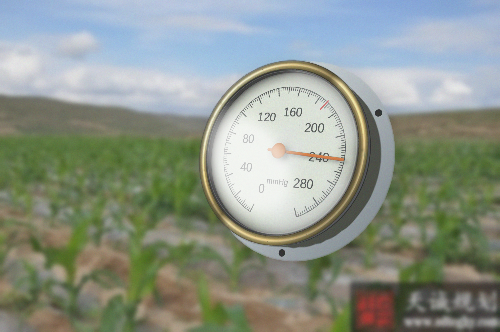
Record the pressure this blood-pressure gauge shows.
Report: 240 mmHg
